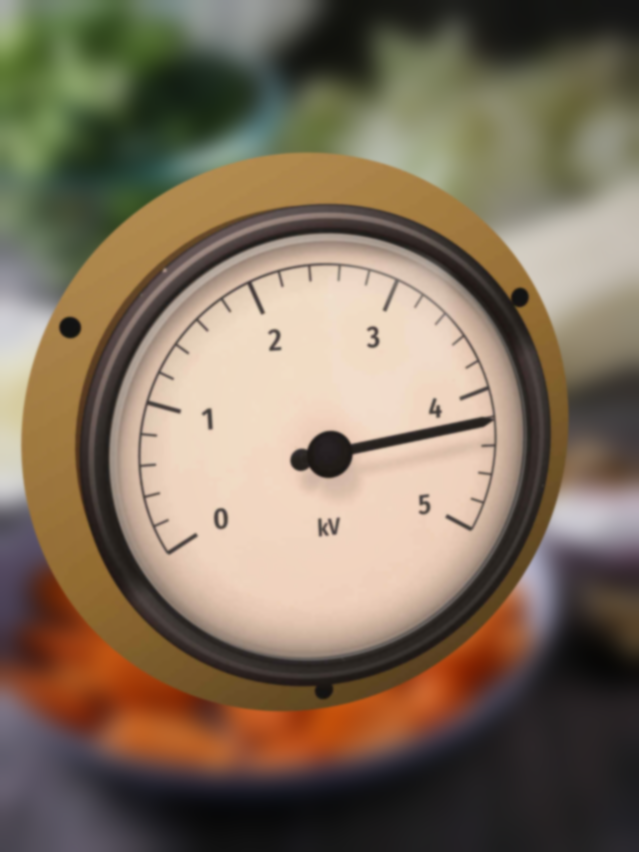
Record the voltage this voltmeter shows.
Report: 4.2 kV
